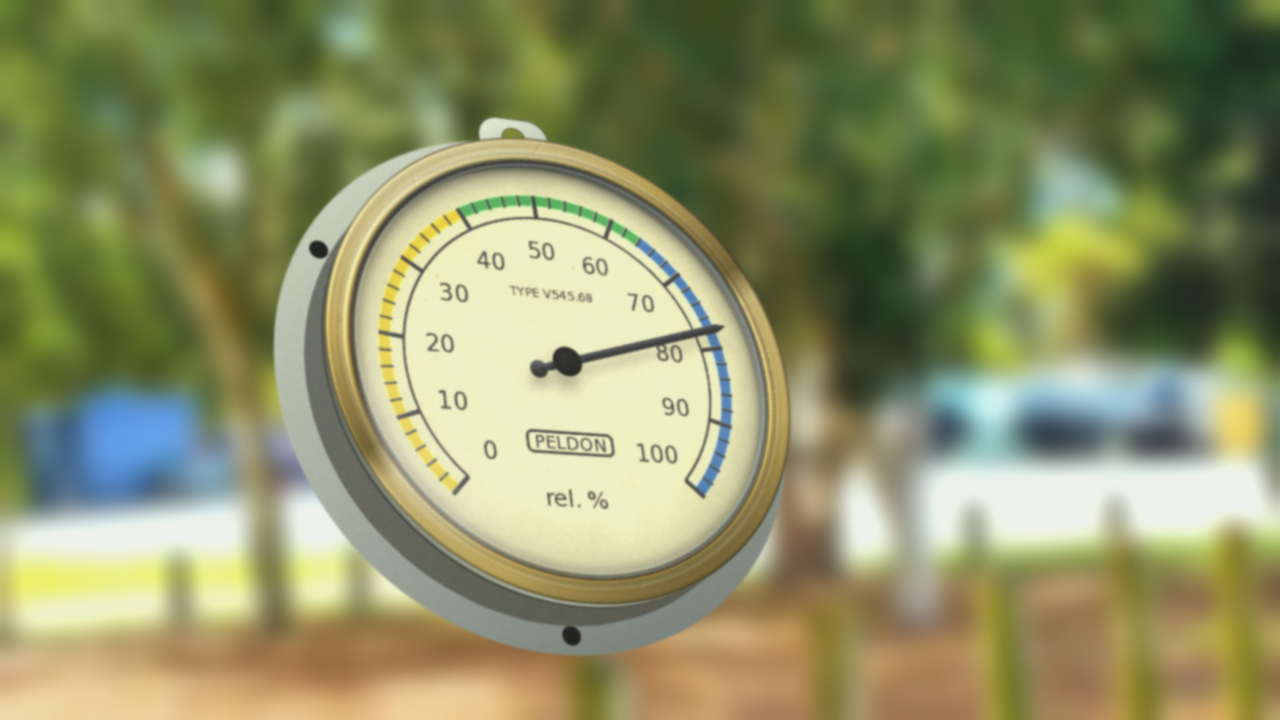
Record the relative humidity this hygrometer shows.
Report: 78 %
